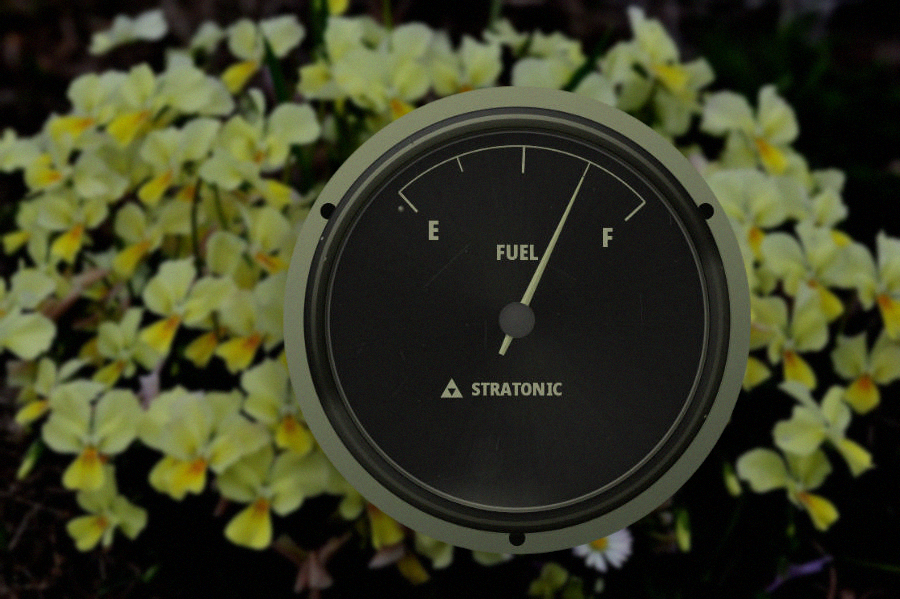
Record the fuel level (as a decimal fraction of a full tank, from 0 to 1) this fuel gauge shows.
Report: 0.75
